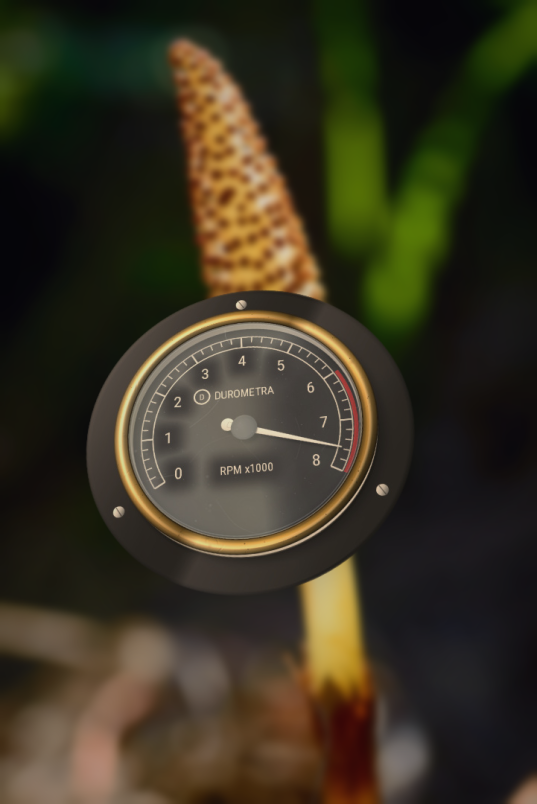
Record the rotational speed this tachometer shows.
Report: 7600 rpm
